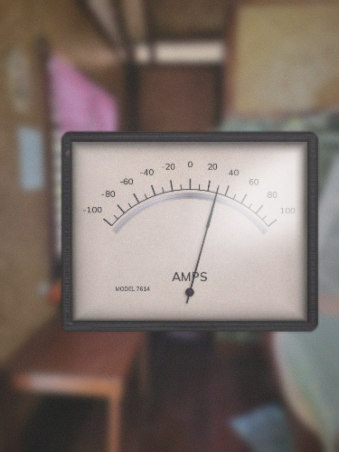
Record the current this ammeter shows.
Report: 30 A
